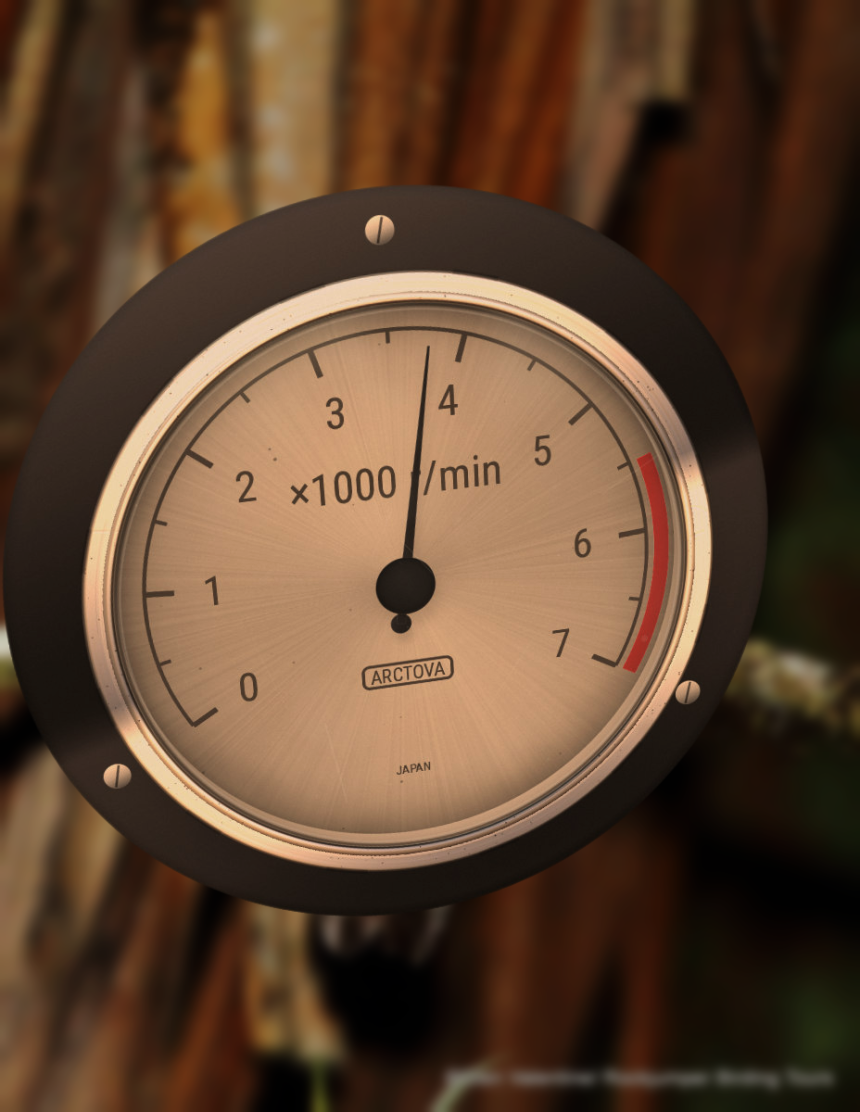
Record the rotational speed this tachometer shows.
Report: 3750 rpm
